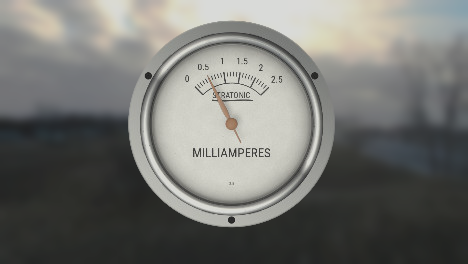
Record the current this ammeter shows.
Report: 0.5 mA
